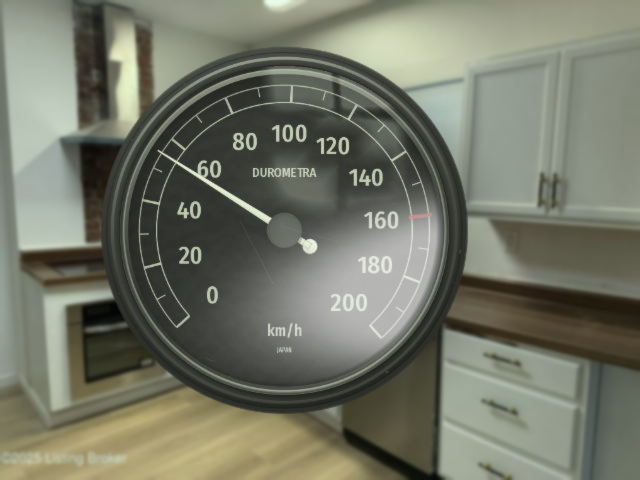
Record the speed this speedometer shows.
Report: 55 km/h
